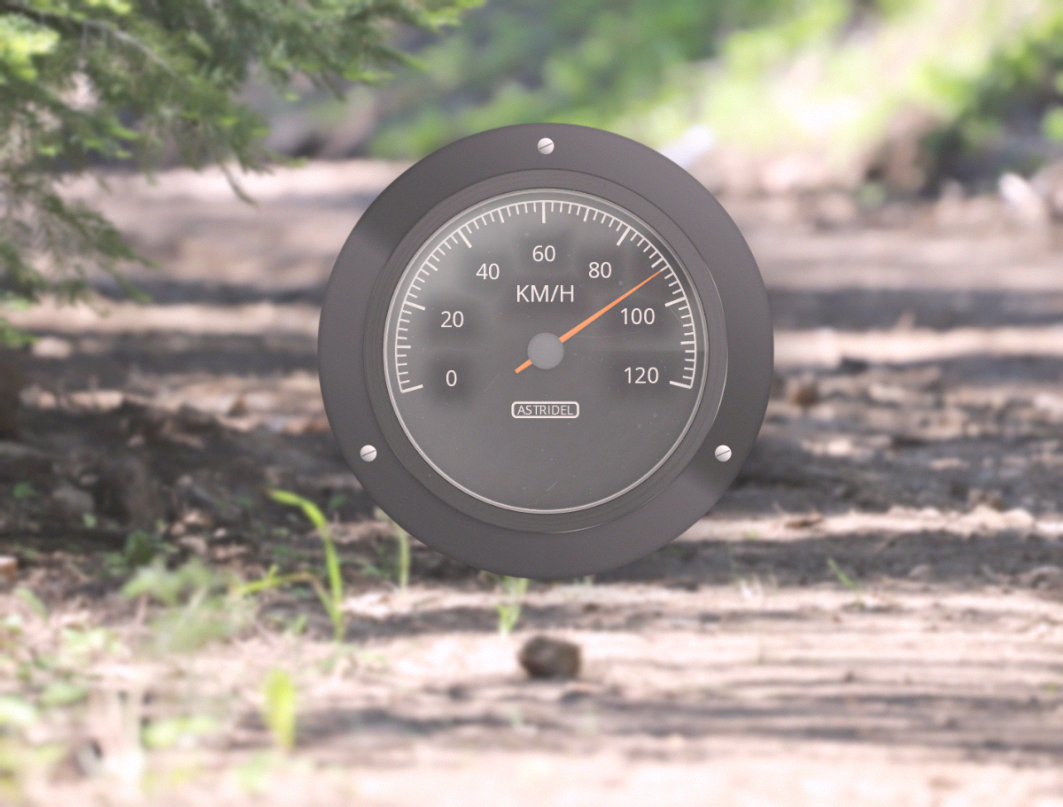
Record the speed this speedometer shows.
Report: 92 km/h
